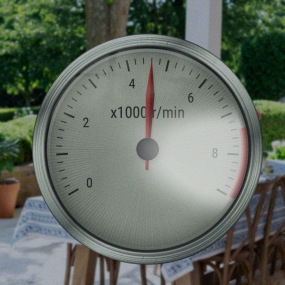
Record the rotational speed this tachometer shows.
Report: 4600 rpm
